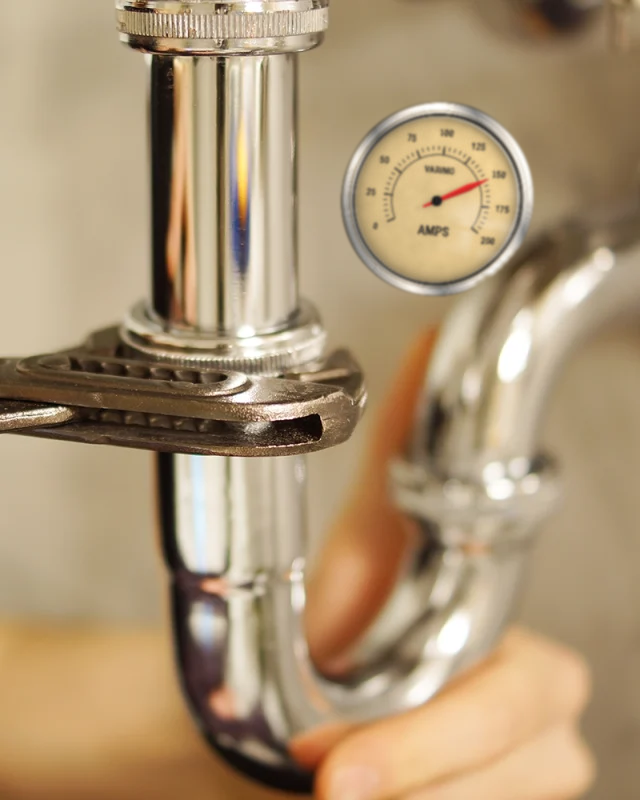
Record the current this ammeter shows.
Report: 150 A
